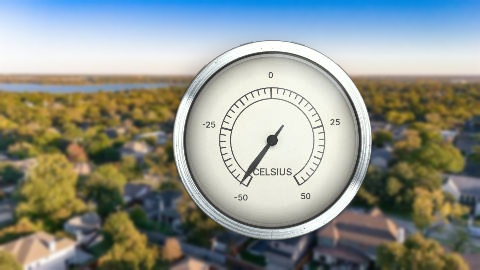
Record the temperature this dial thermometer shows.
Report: -47.5 °C
